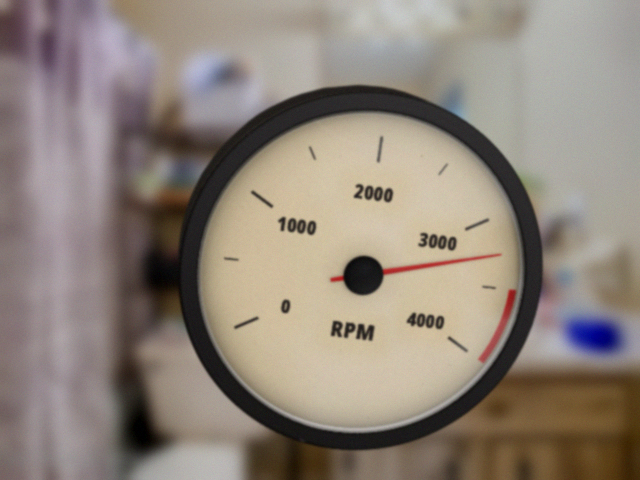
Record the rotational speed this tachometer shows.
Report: 3250 rpm
